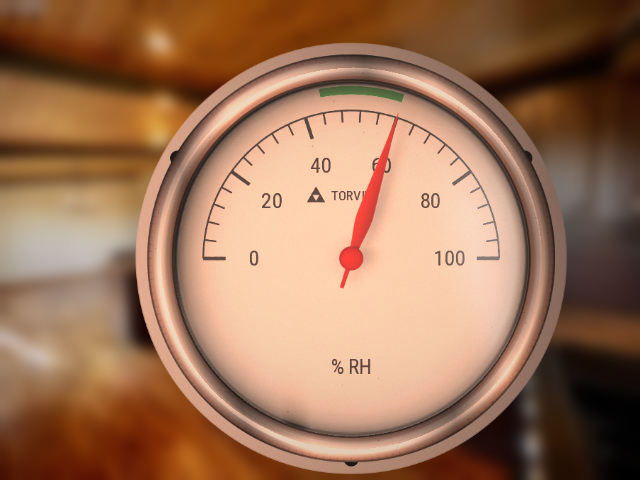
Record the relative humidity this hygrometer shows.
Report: 60 %
